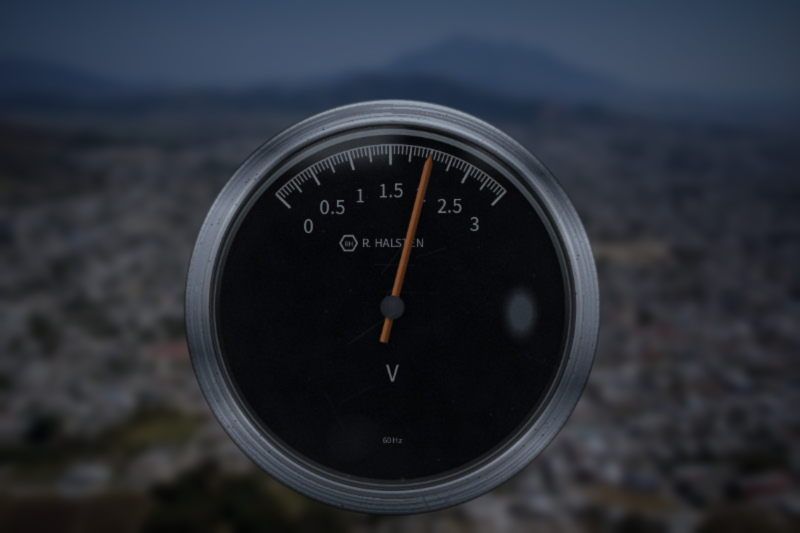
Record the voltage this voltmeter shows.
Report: 2 V
